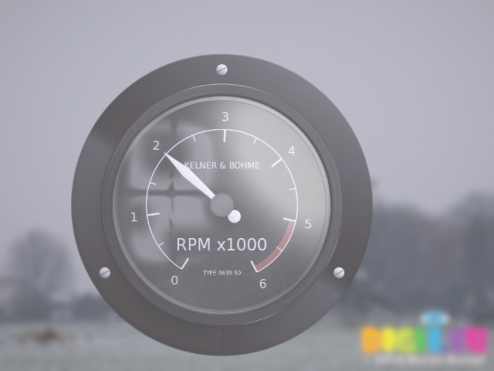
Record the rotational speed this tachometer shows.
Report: 2000 rpm
